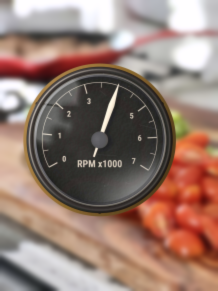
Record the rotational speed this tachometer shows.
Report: 4000 rpm
